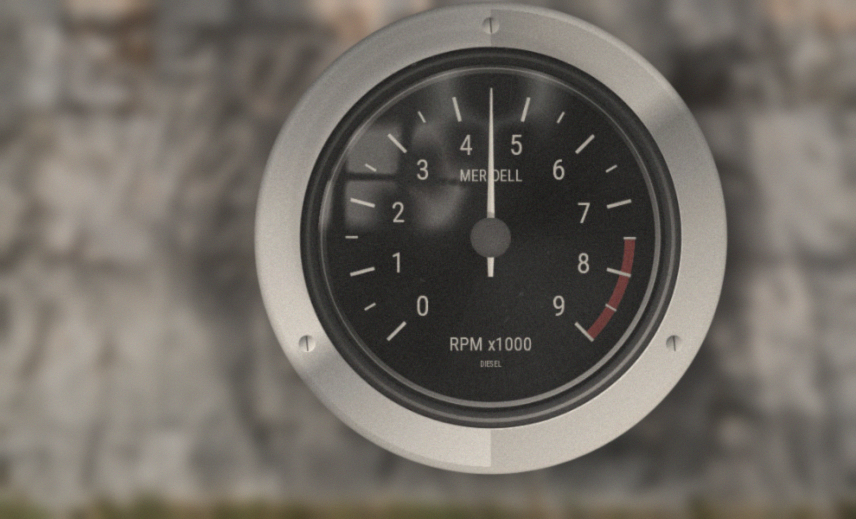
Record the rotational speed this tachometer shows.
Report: 4500 rpm
